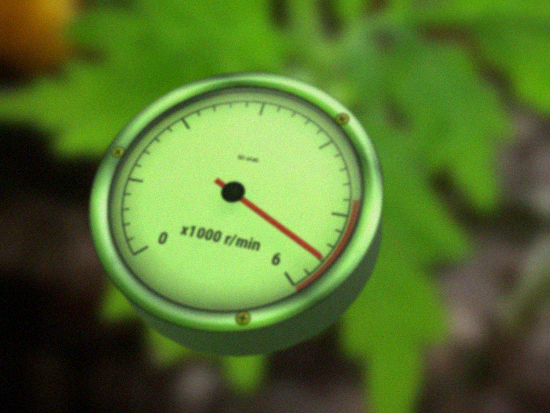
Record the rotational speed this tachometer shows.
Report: 5600 rpm
